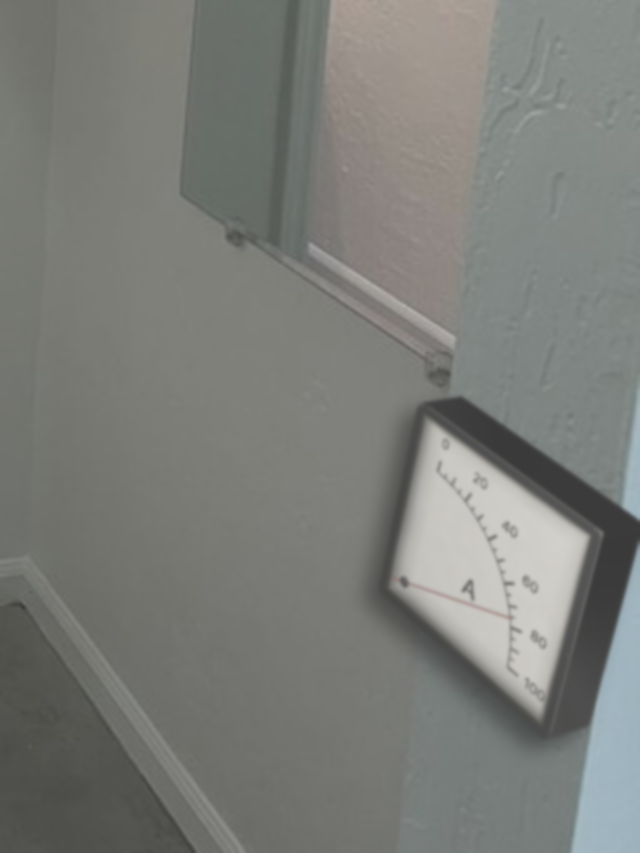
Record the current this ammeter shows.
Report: 75 A
